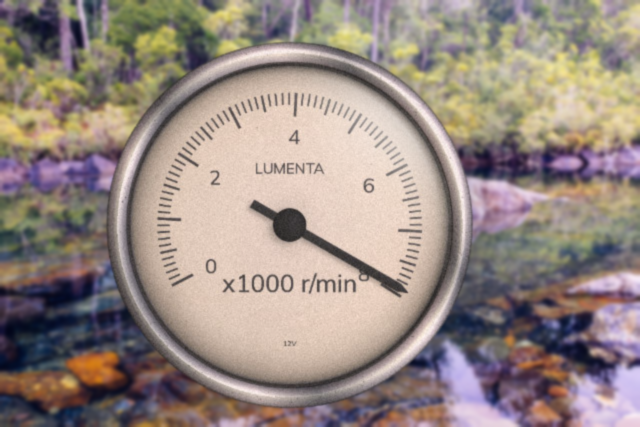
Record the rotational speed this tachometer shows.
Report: 7900 rpm
